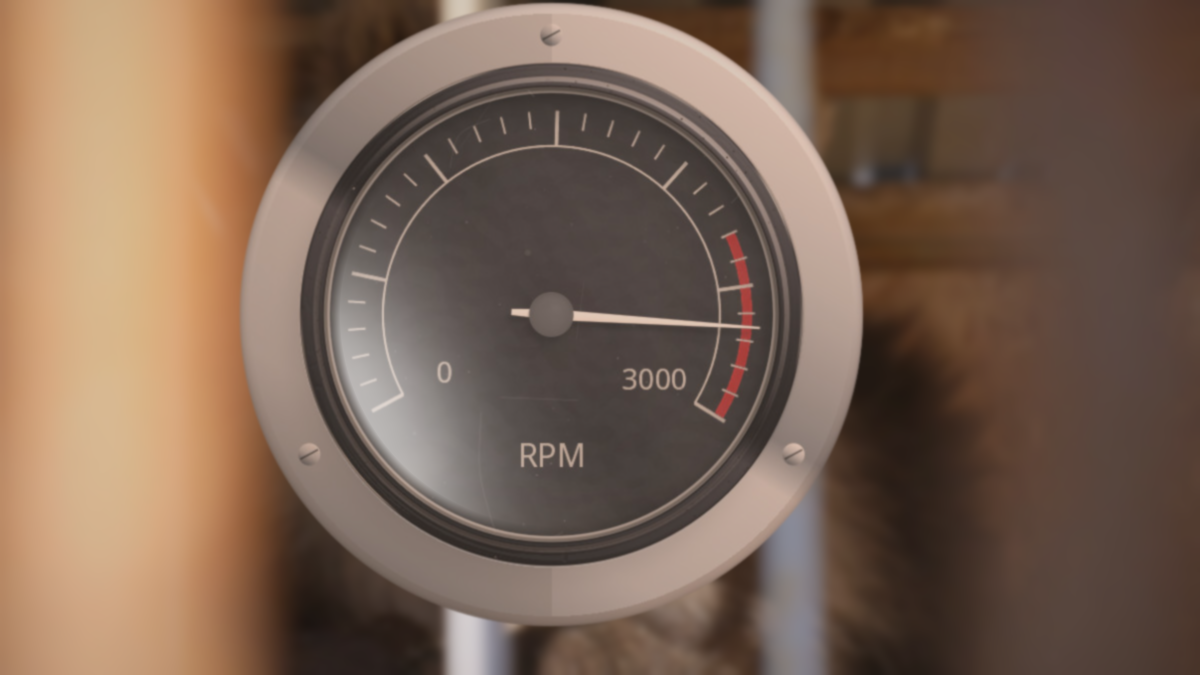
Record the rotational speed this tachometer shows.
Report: 2650 rpm
